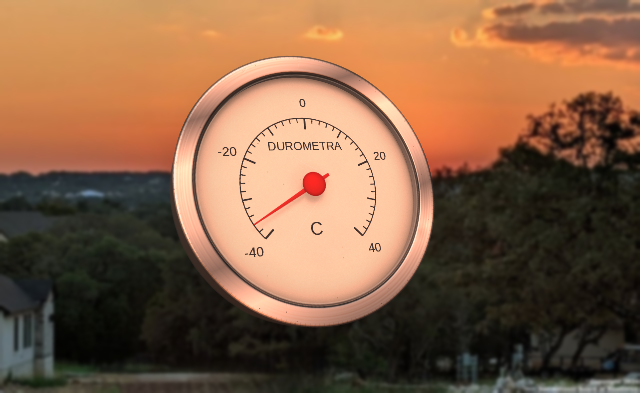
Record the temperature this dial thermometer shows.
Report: -36 °C
